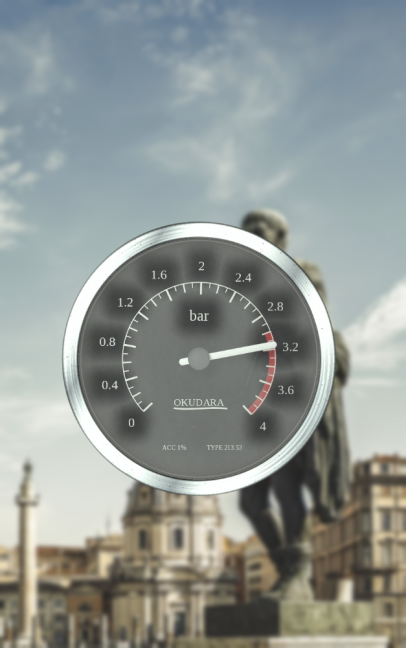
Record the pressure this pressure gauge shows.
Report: 3.15 bar
